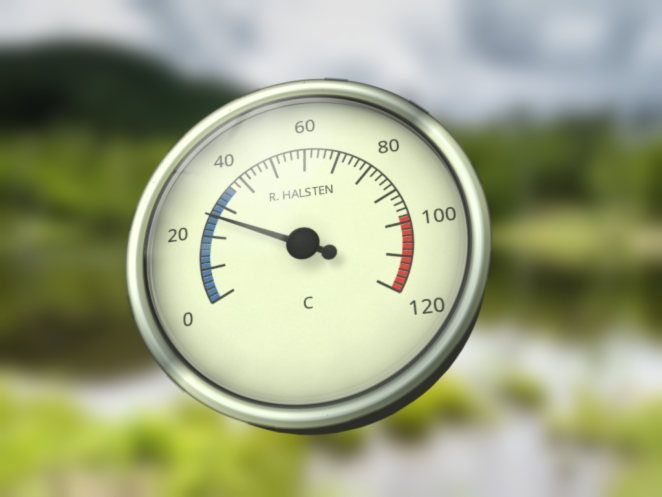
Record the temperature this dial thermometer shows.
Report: 26 °C
